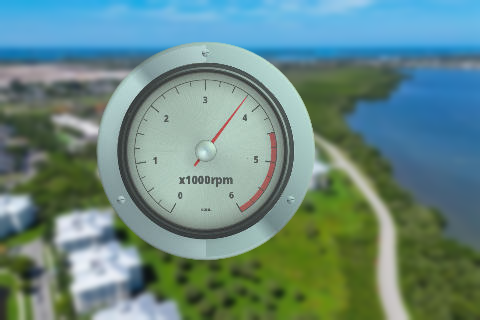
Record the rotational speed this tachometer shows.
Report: 3750 rpm
